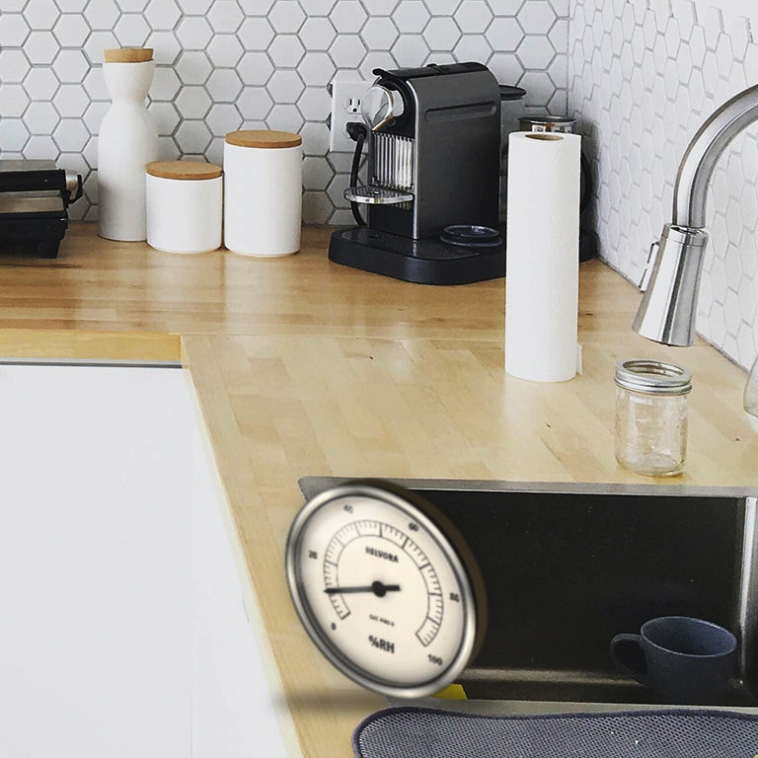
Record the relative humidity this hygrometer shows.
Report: 10 %
